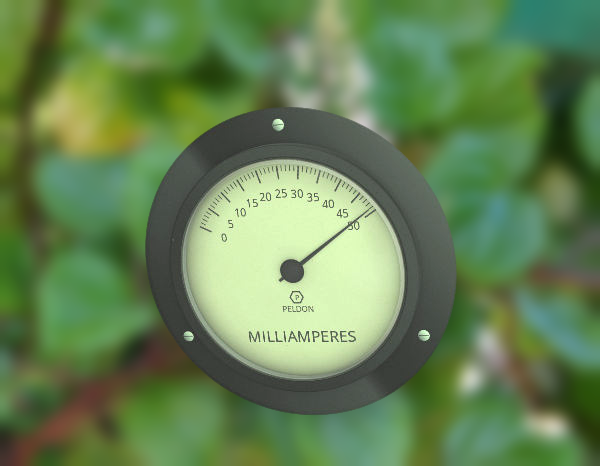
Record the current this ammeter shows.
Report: 49 mA
